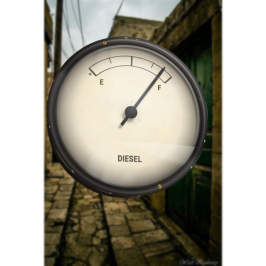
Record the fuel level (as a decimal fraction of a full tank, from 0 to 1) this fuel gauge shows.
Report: 0.875
